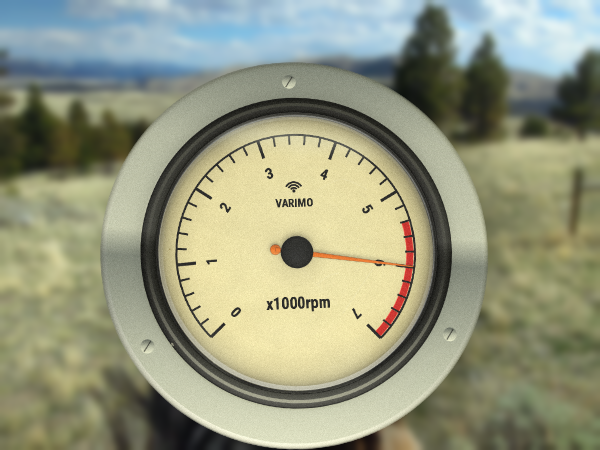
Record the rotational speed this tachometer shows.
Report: 6000 rpm
